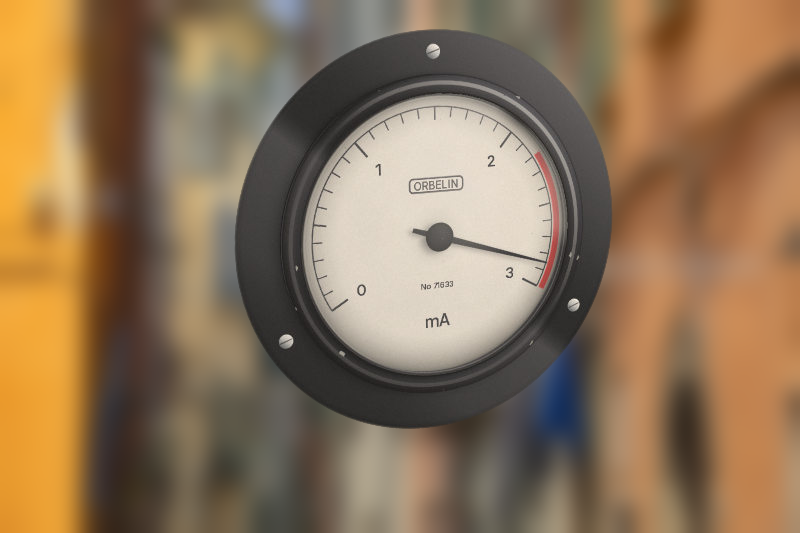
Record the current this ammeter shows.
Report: 2.85 mA
